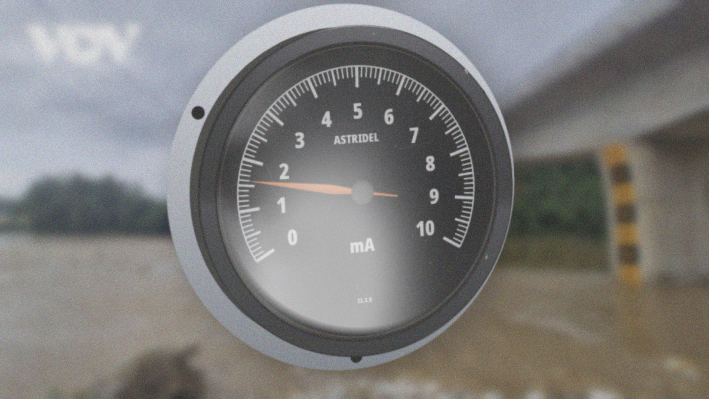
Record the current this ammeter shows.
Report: 1.6 mA
